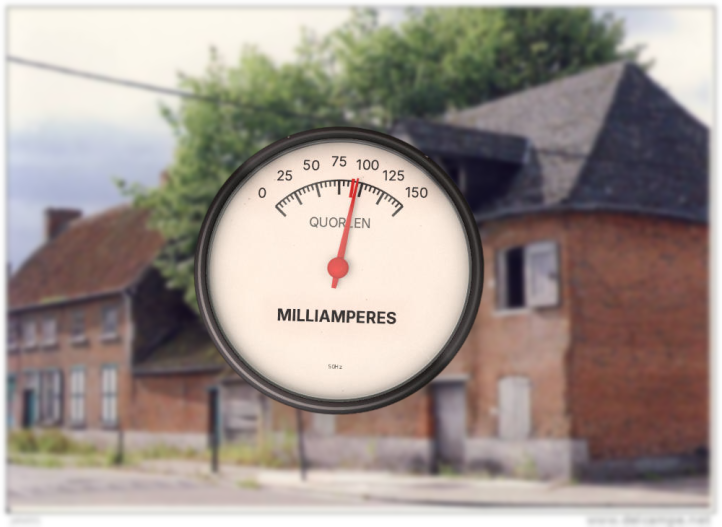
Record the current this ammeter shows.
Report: 95 mA
